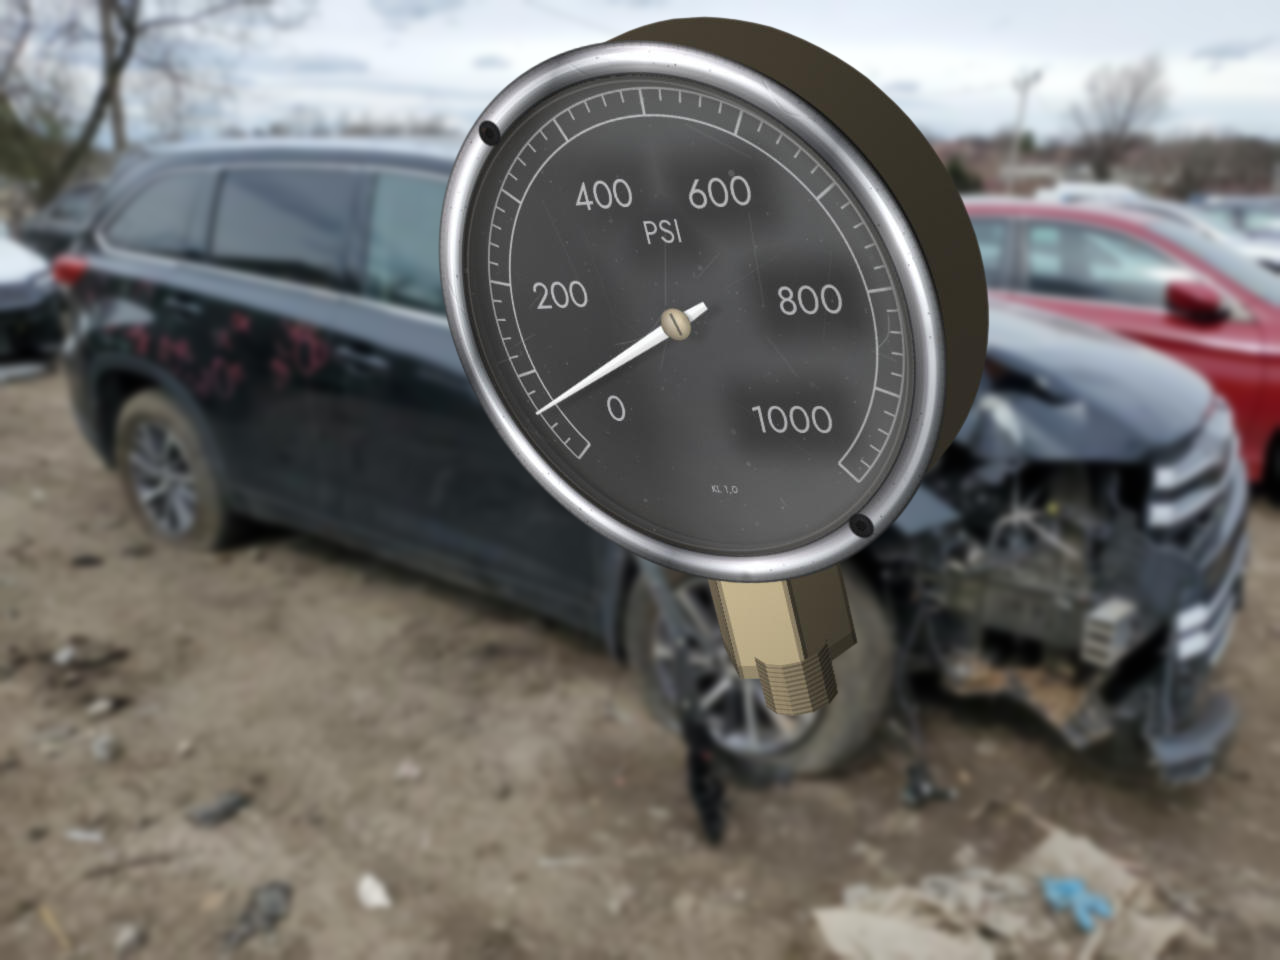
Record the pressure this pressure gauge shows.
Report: 60 psi
